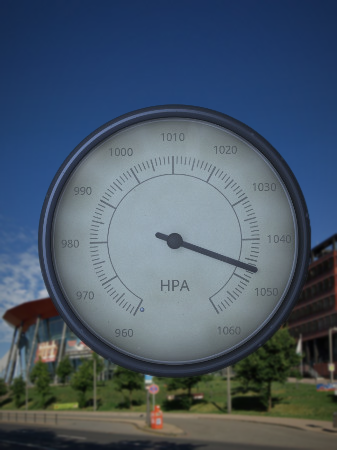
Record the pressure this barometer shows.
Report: 1047 hPa
